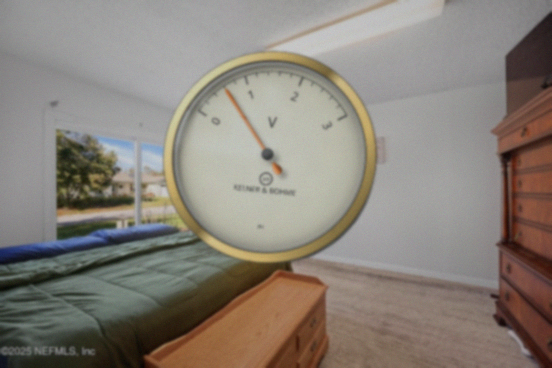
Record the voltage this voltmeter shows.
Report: 0.6 V
